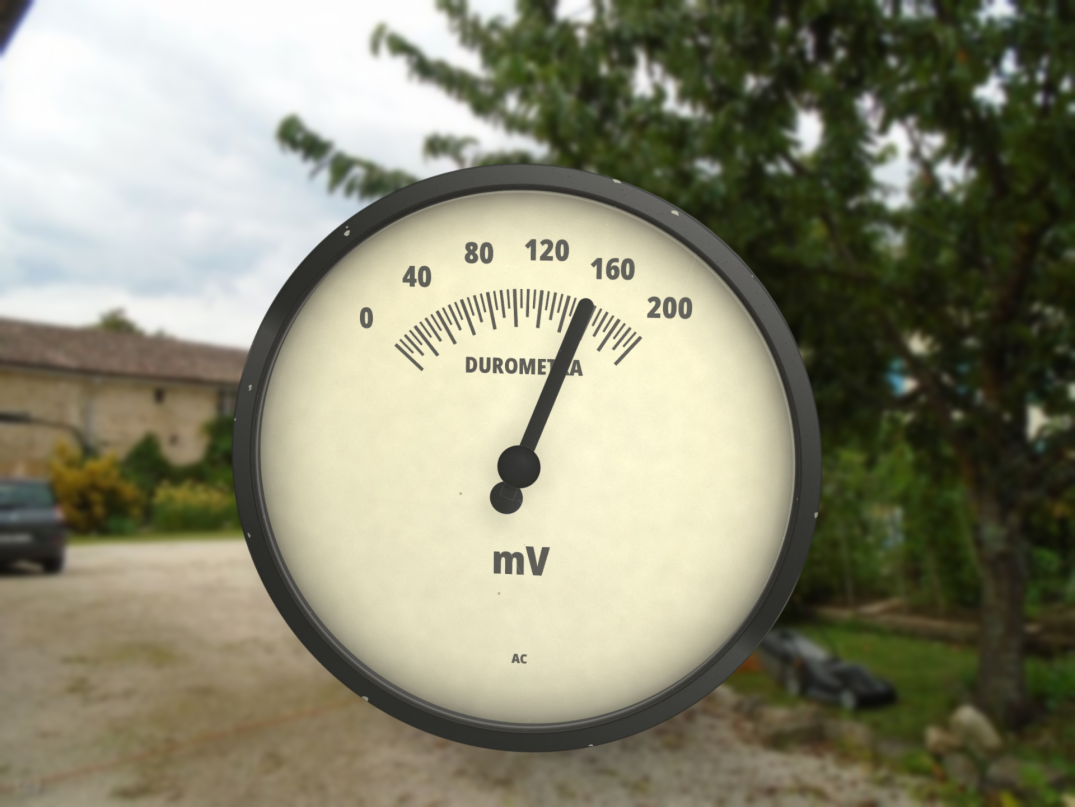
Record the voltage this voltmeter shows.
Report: 155 mV
